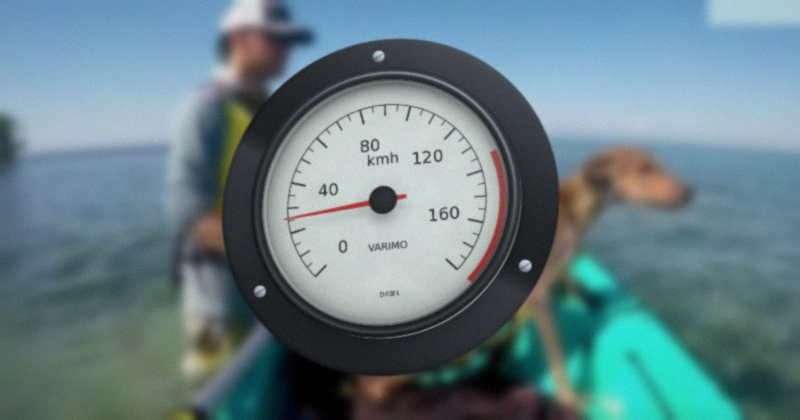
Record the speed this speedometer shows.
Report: 25 km/h
